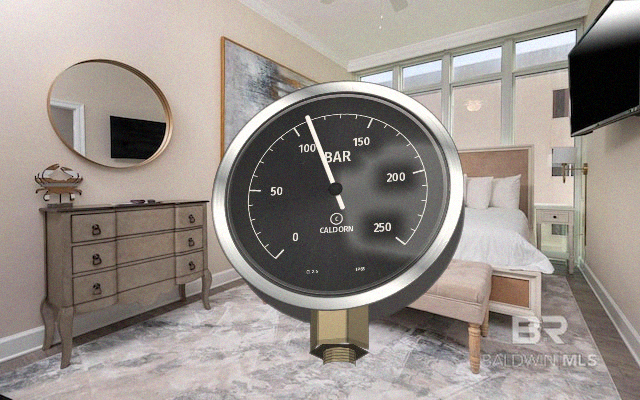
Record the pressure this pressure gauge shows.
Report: 110 bar
